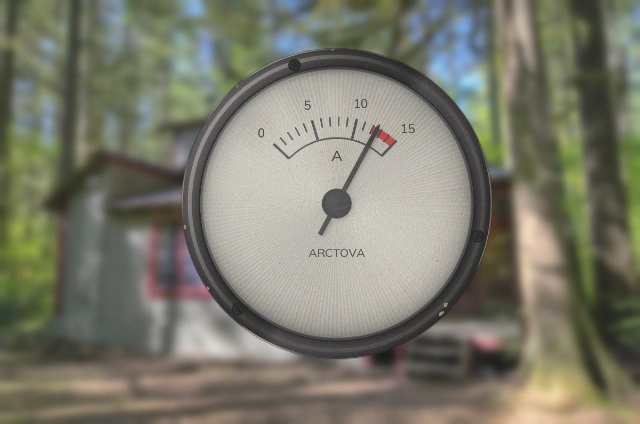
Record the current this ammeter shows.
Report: 12.5 A
